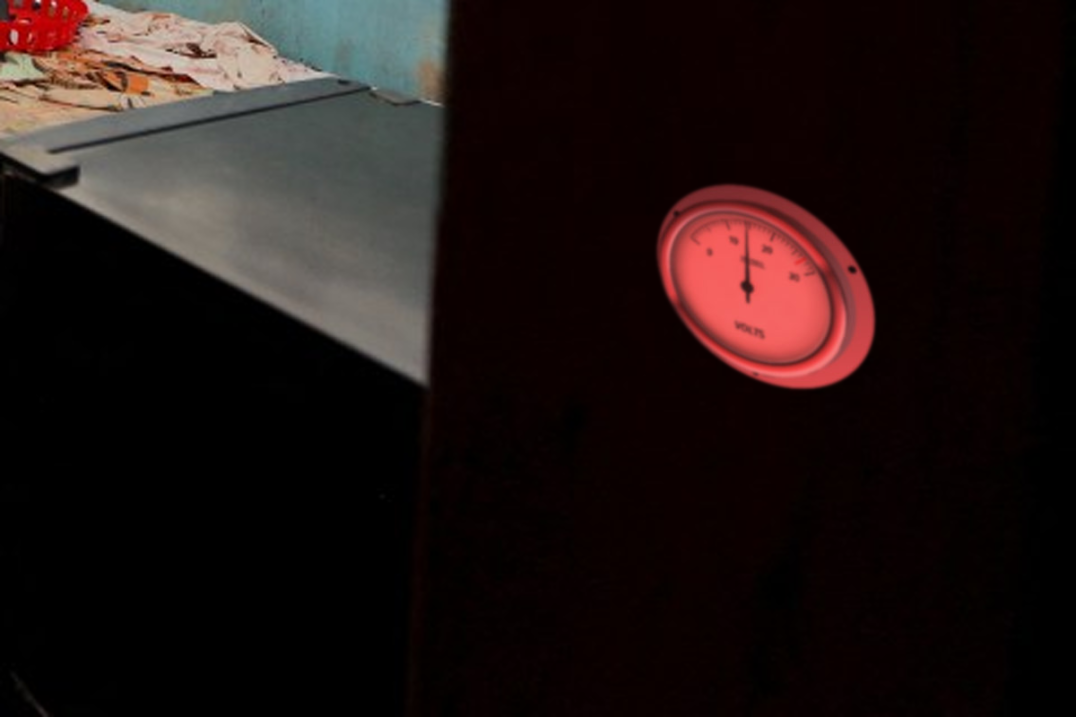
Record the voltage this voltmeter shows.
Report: 15 V
